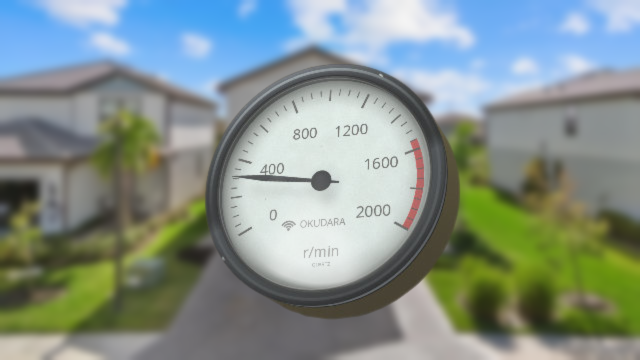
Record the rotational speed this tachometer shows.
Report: 300 rpm
